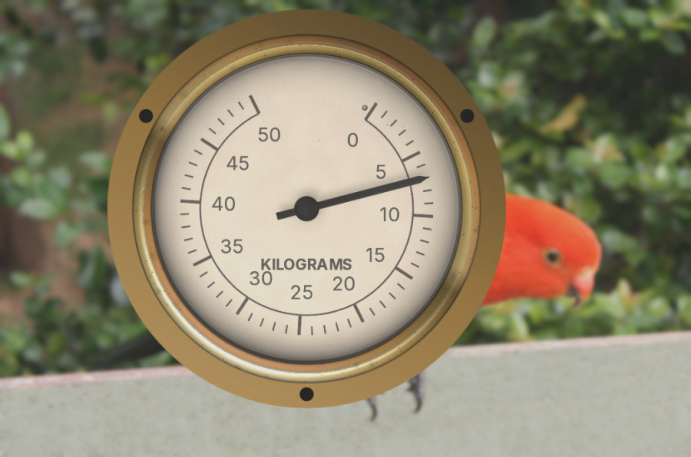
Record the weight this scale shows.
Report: 7 kg
